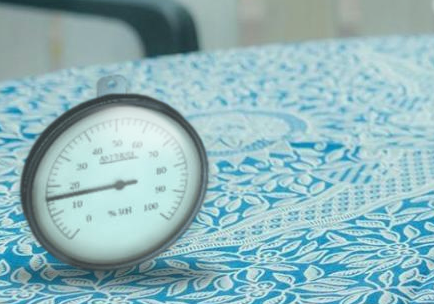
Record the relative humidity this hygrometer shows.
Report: 16 %
